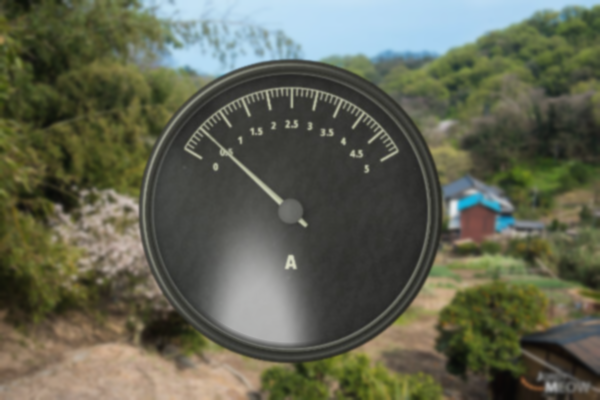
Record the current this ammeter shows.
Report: 0.5 A
